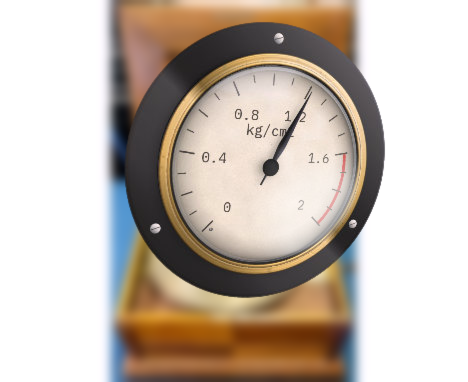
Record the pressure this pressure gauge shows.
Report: 1.2 kg/cm²
